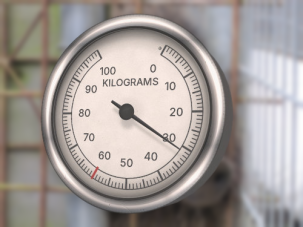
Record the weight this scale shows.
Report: 31 kg
